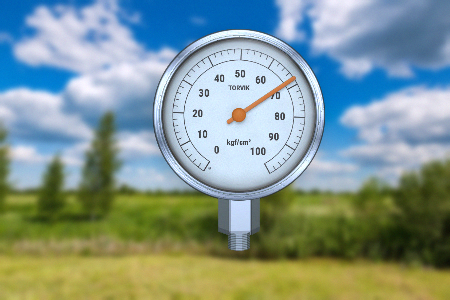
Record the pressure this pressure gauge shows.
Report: 68 kg/cm²
